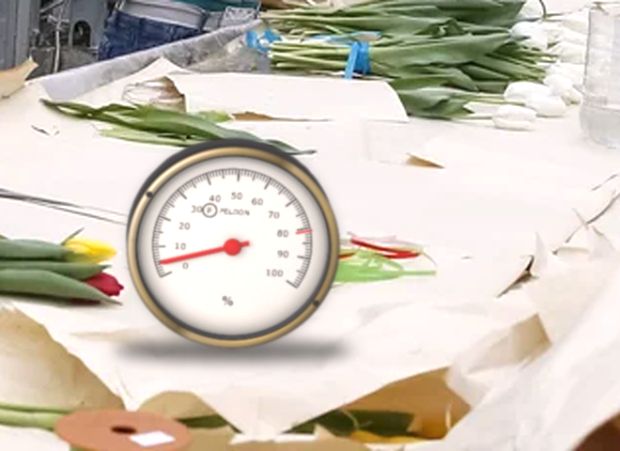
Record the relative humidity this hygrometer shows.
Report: 5 %
